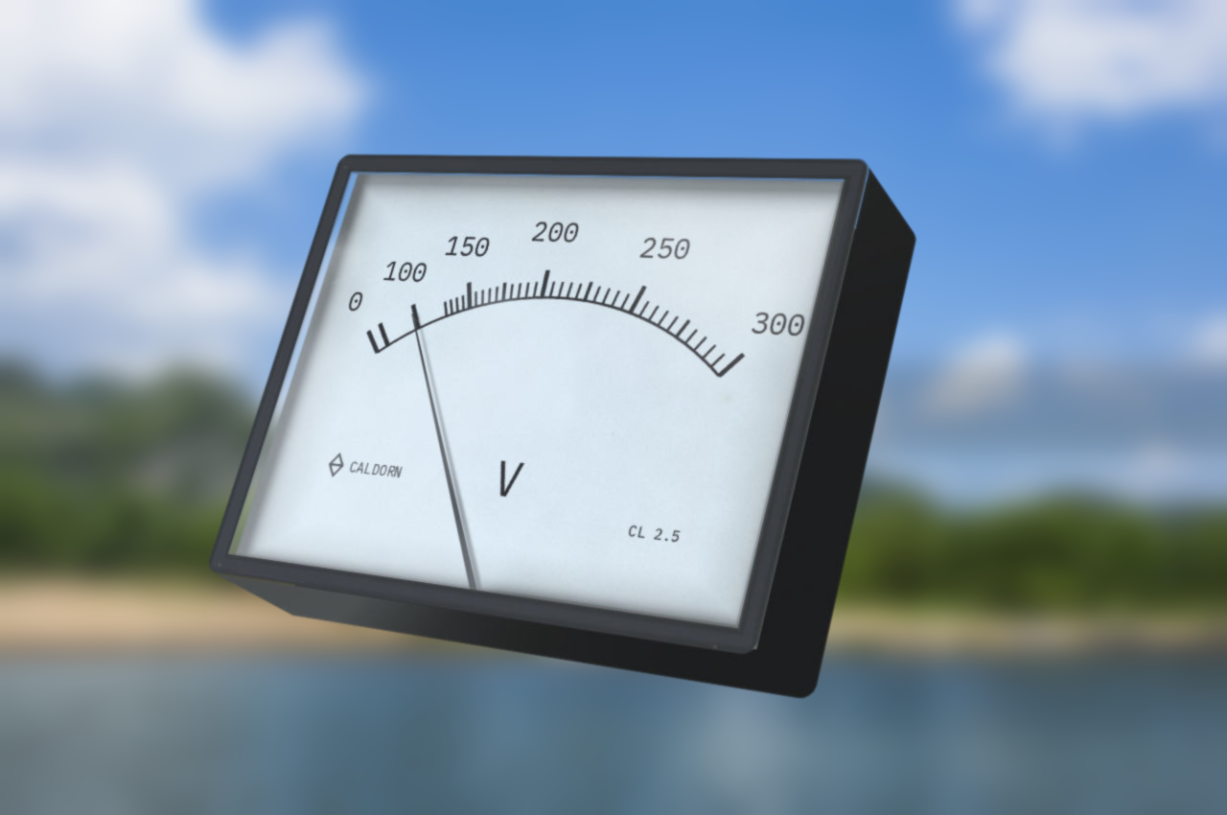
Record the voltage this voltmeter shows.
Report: 100 V
